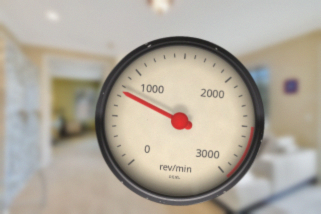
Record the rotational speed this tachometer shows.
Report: 750 rpm
